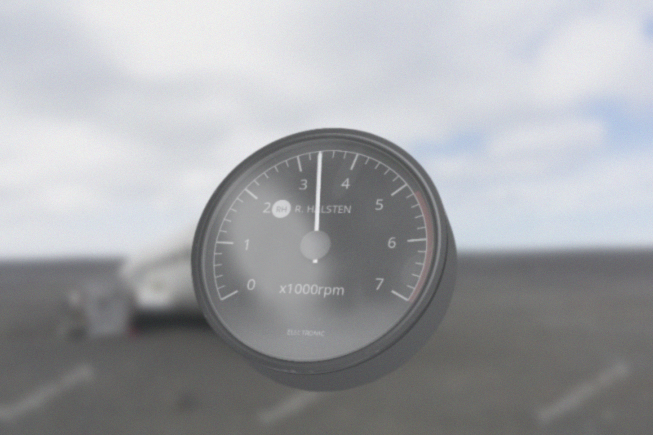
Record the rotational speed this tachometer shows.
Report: 3400 rpm
